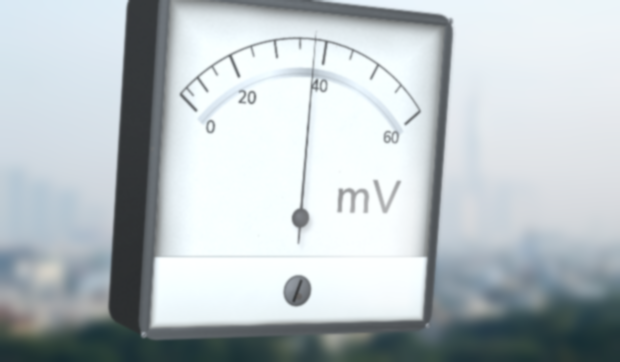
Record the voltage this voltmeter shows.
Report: 37.5 mV
